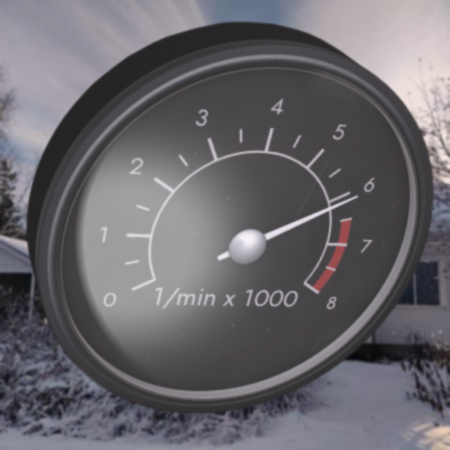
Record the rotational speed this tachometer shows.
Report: 6000 rpm
